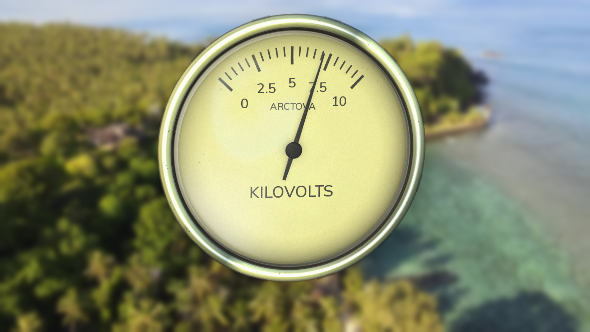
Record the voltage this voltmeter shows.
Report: 7 kV
